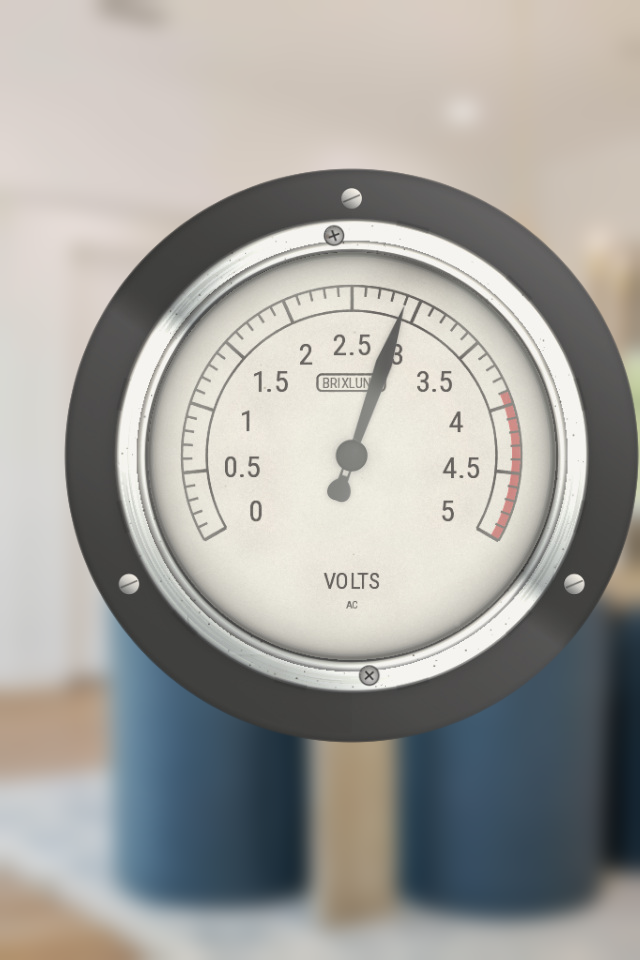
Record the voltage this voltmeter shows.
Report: 2.9 V
